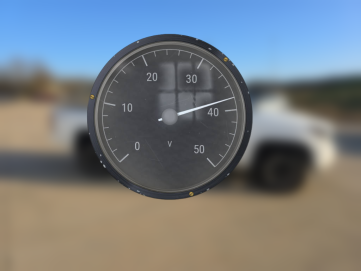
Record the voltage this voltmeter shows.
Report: 38 V
